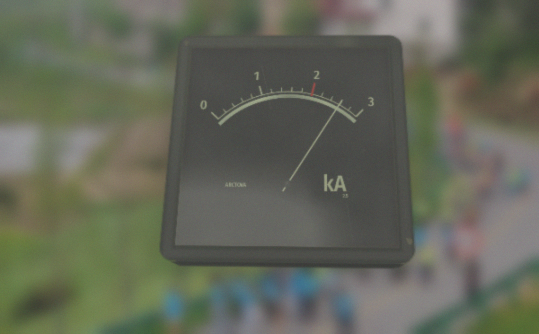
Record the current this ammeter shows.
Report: 2.6 kA
